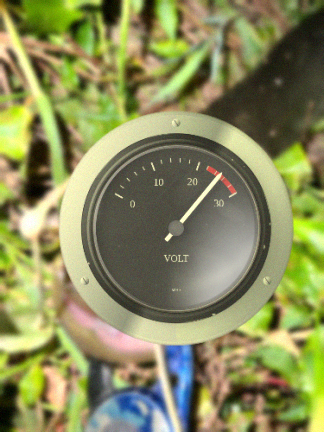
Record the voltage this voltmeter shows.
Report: 25 V
